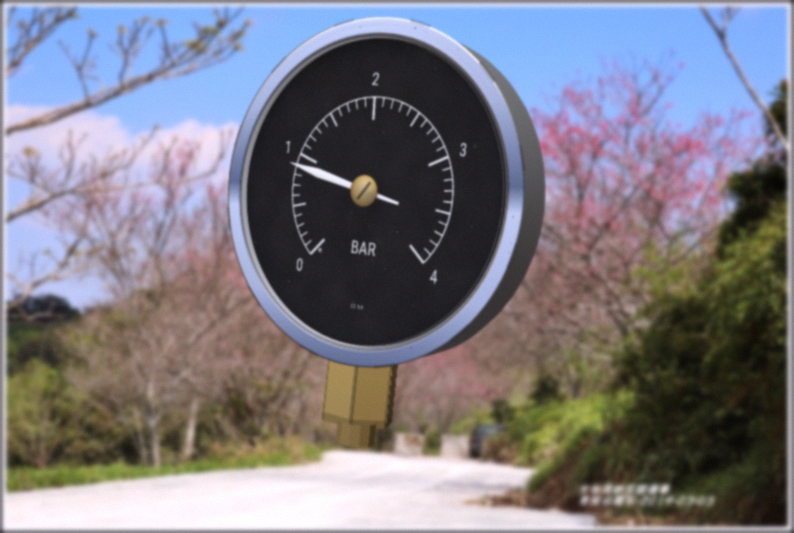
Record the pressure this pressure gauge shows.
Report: 0.9 bar
